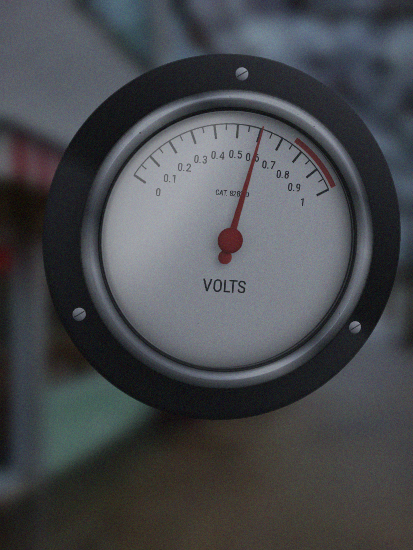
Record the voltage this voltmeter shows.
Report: 0.6 V
